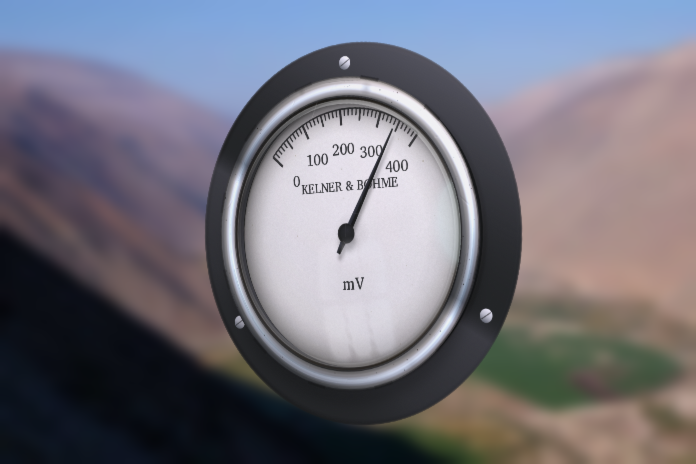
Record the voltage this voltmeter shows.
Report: 350 mV
